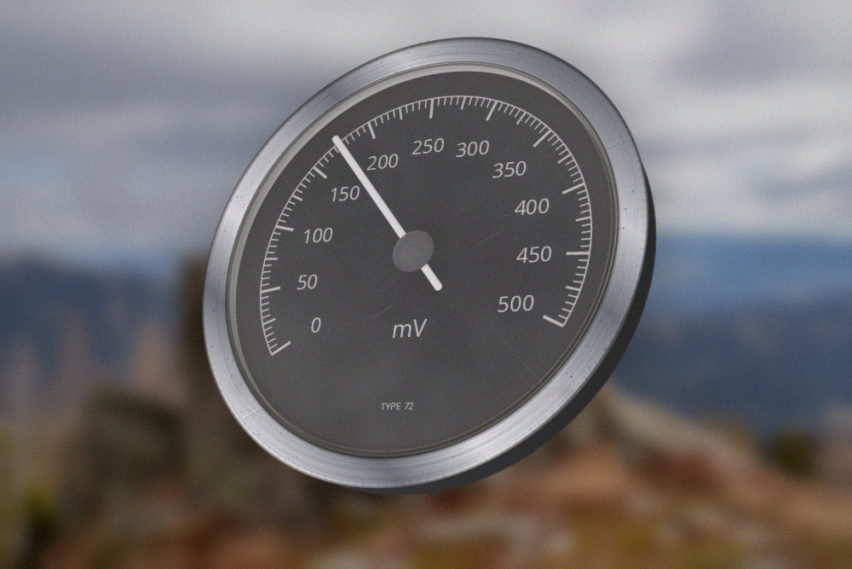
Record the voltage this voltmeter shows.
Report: 175 mV
